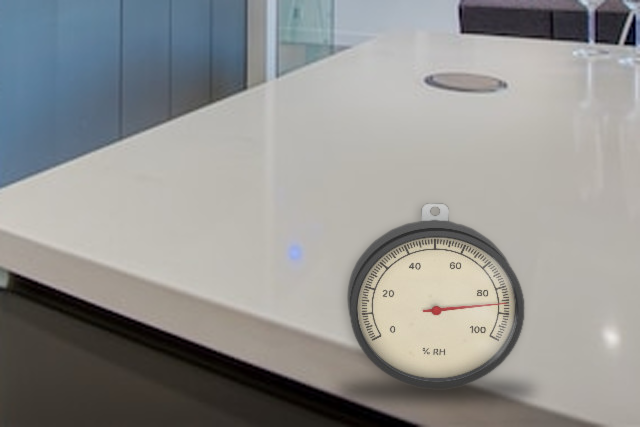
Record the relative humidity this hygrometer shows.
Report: 85 %
